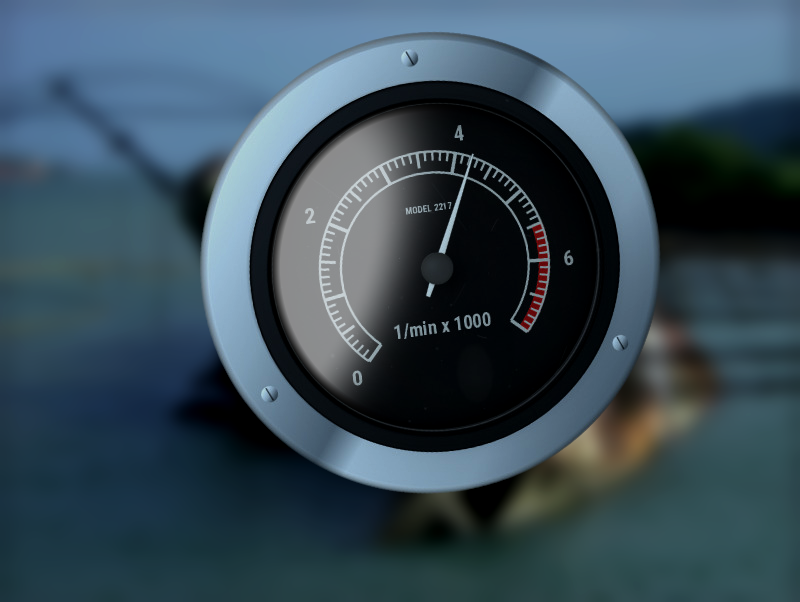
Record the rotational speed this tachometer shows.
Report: 4200 rpm
